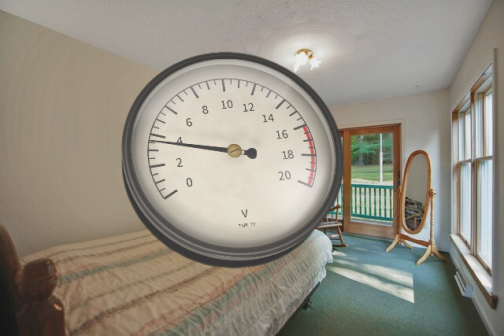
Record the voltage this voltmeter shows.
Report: 3.5 V
